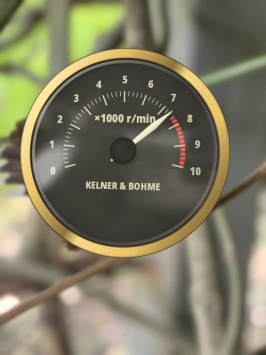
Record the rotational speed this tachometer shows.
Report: 7400 rpm
